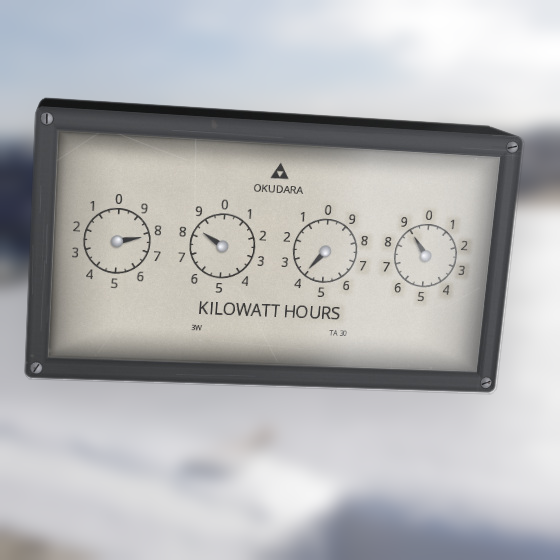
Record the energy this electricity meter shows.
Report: 7839 kWh
